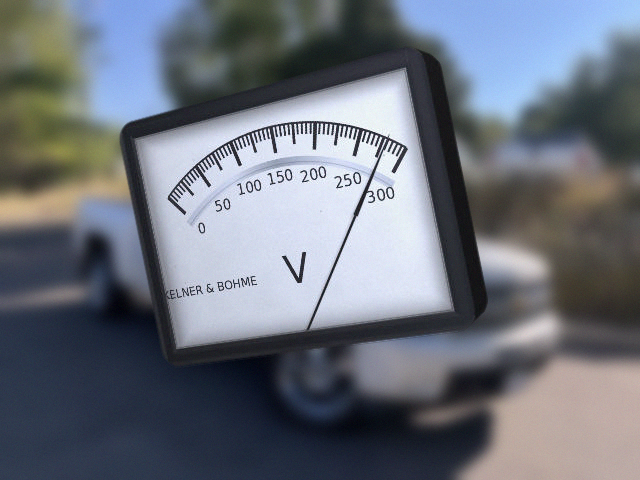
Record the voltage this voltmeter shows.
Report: 280 V
